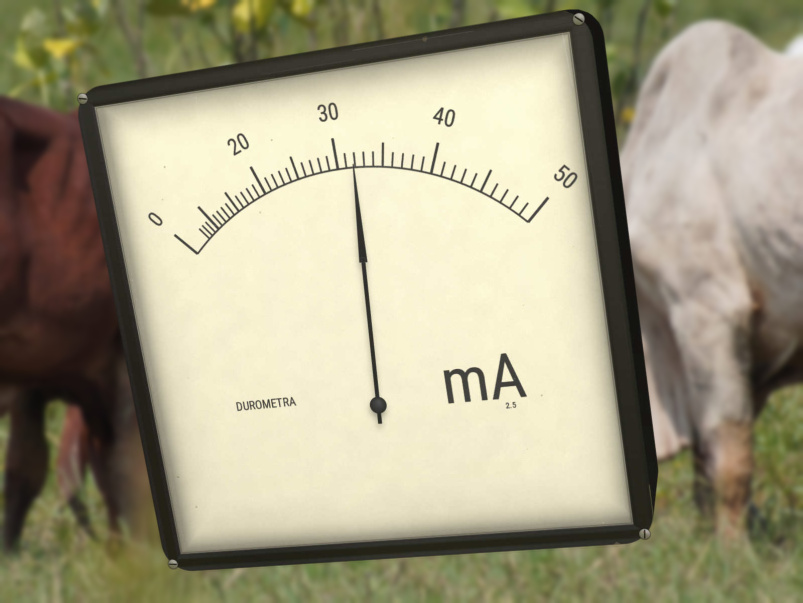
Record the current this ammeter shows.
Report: 32 mA
